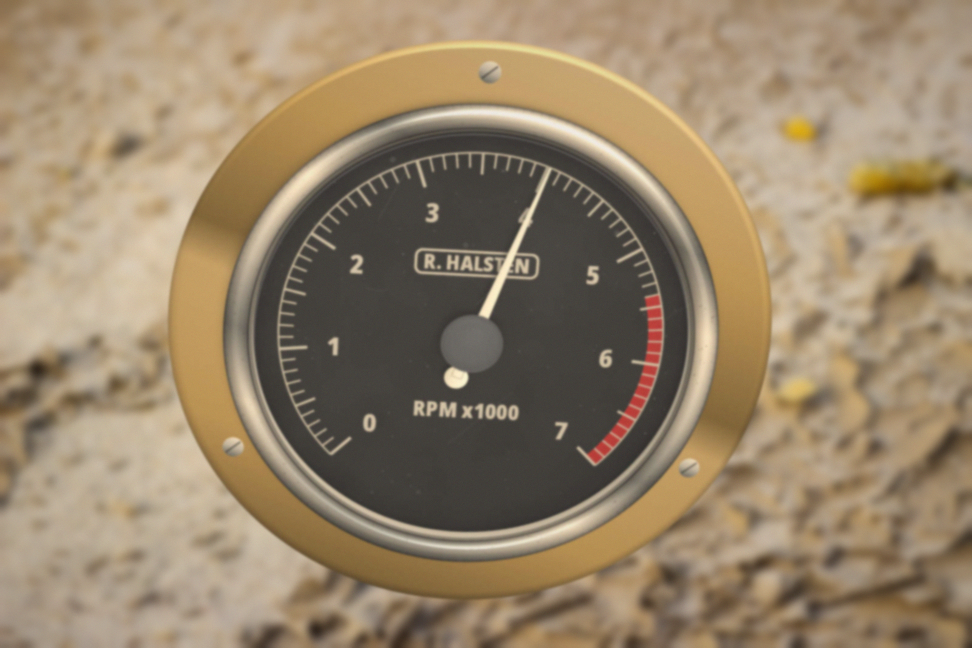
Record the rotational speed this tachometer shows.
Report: 4000 rpm
